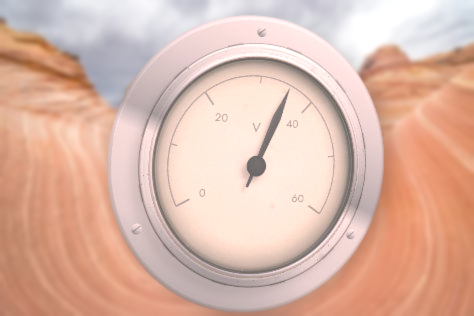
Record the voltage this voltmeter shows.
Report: 35 V
